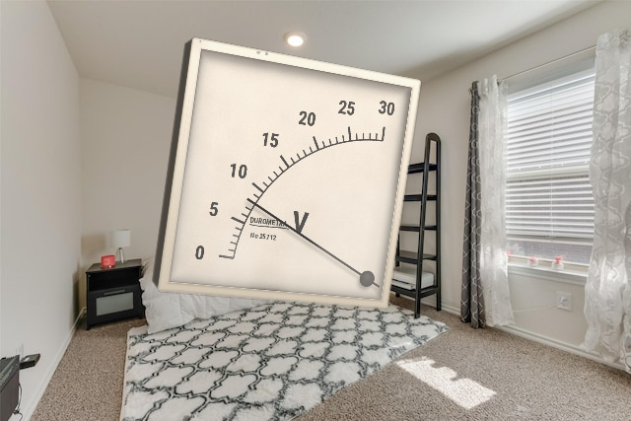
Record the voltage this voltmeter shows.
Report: 8 V
